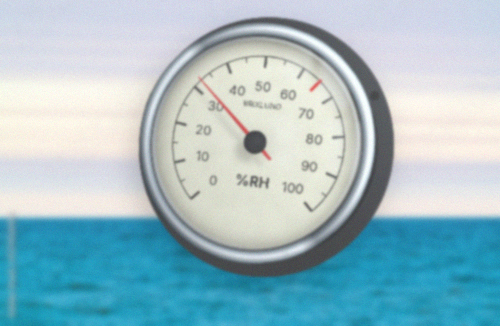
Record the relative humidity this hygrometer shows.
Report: 32.5 %
